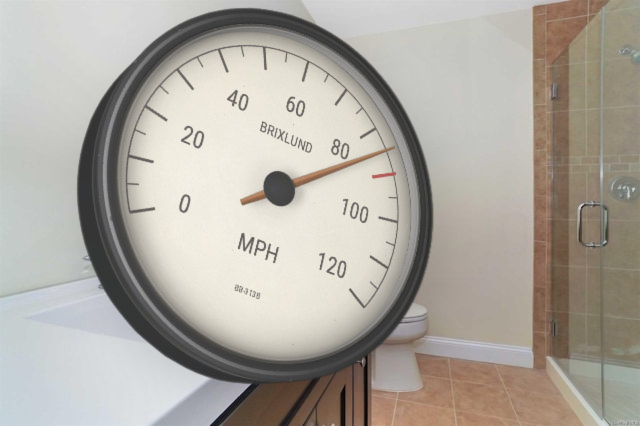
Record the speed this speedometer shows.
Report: 85 mph
